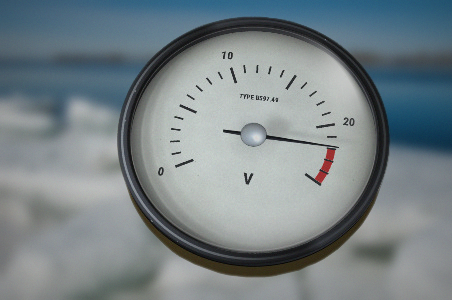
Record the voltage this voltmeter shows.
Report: 22 V
